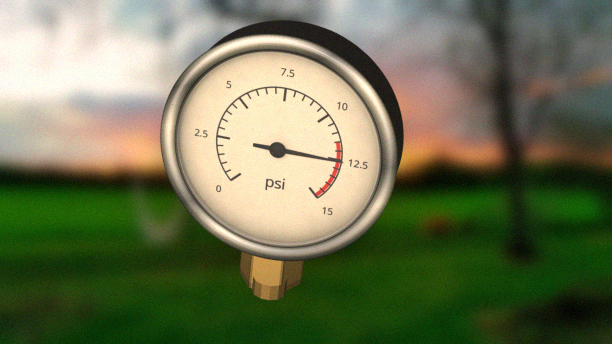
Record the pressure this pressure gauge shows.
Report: 12.5 psi
